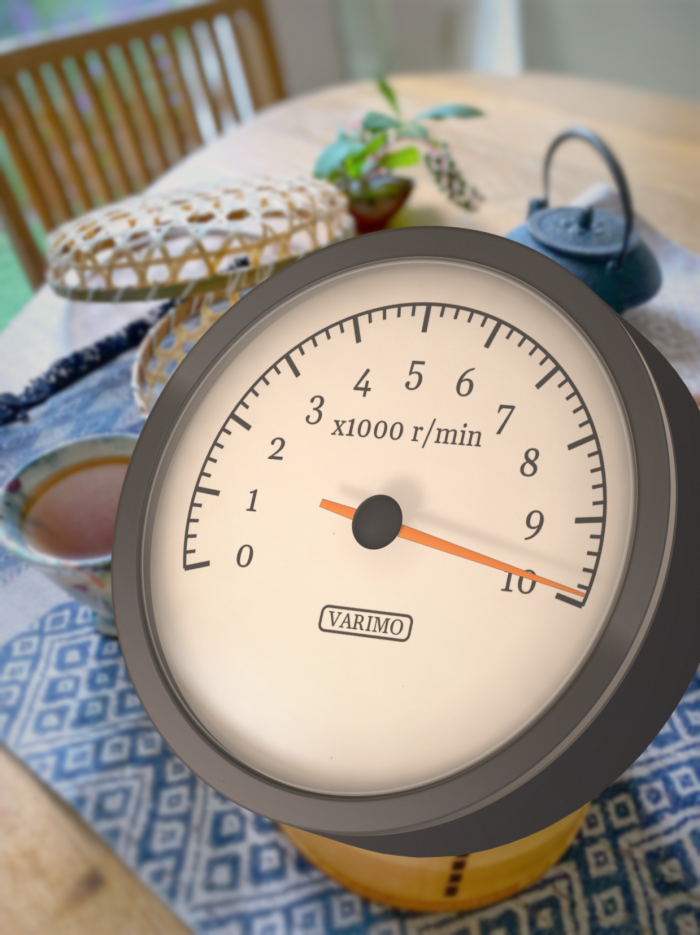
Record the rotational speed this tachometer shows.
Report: 9900 rpm
